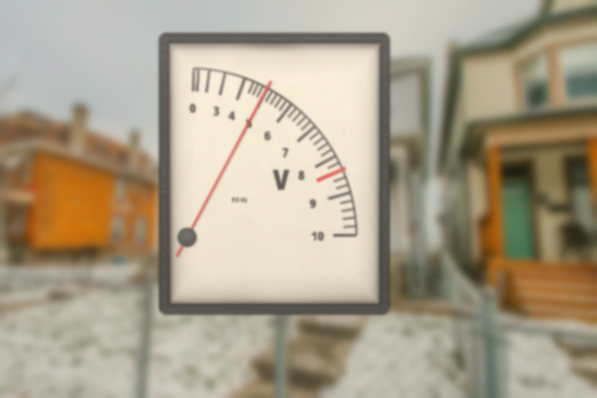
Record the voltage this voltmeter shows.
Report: 5 V
